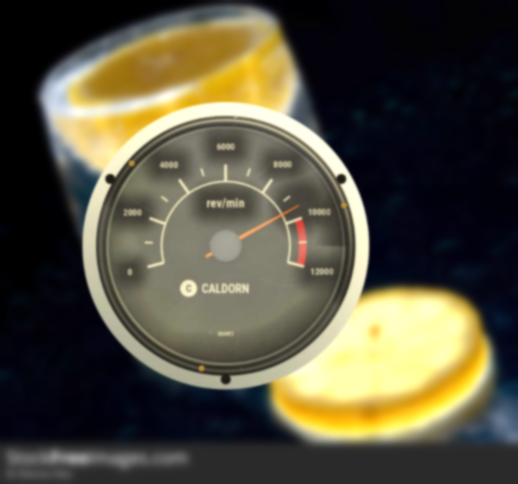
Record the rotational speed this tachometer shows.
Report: 9500 rpm
